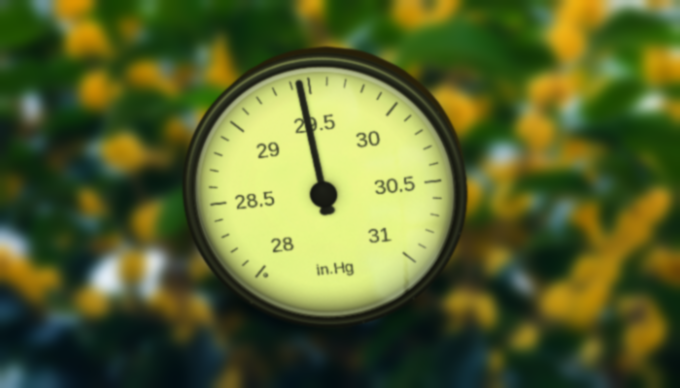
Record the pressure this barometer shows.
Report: 29.45 inHg
